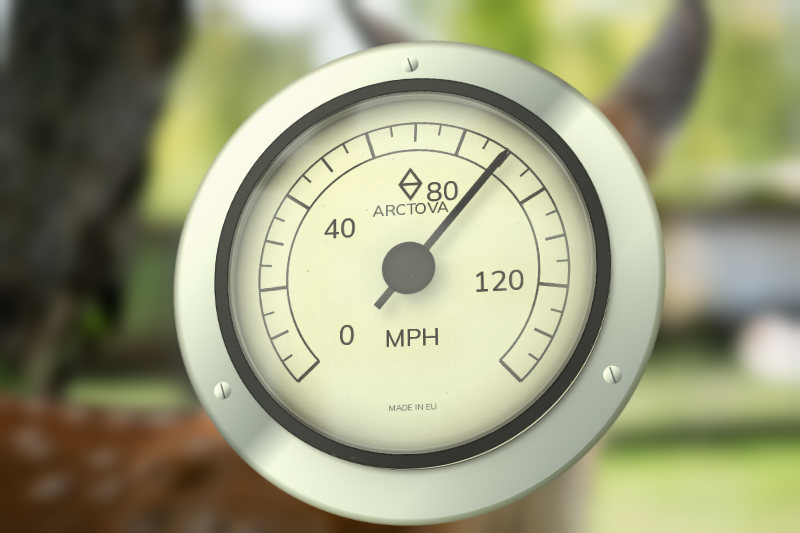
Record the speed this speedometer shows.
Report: 90 mph
